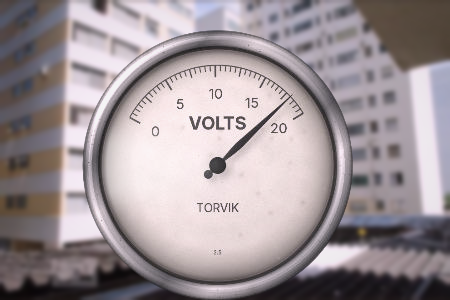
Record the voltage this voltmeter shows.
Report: 18 V
